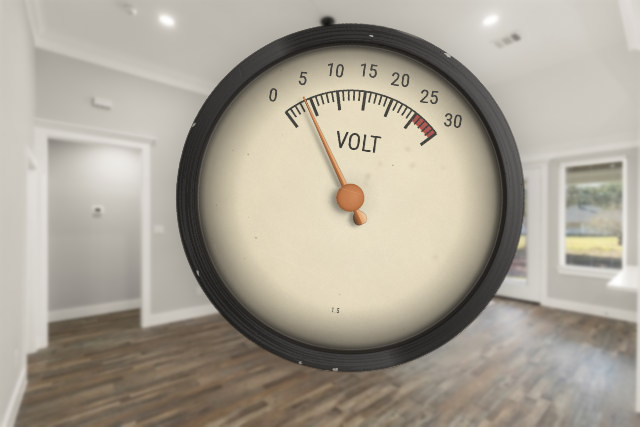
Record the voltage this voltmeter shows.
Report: 4 V
